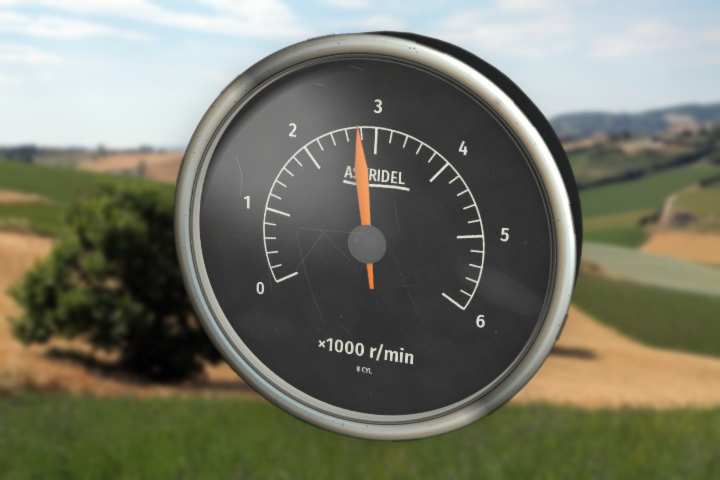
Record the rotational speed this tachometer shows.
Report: 2800 rpm
